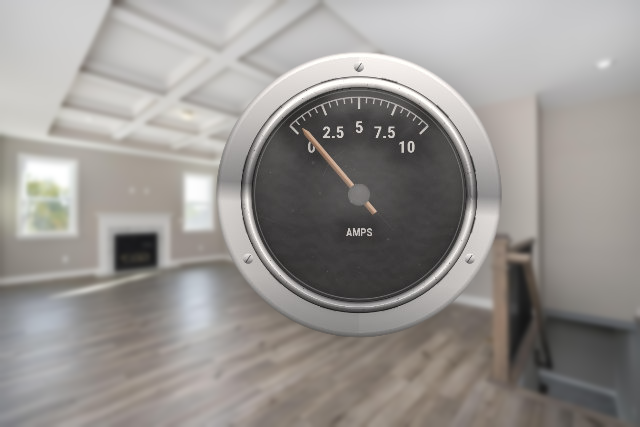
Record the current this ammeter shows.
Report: 0.5 A
